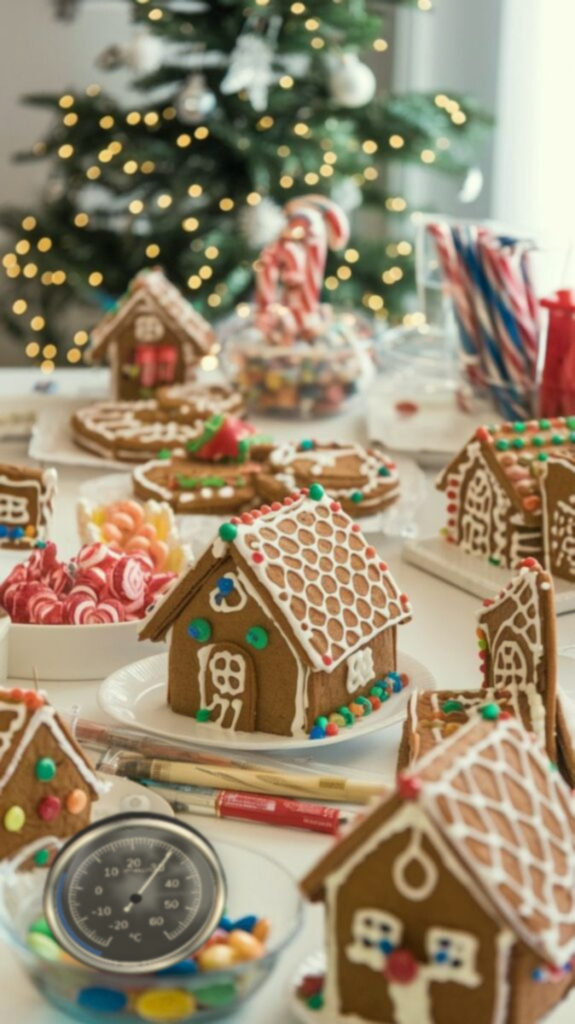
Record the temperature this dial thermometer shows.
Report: 30 °C
